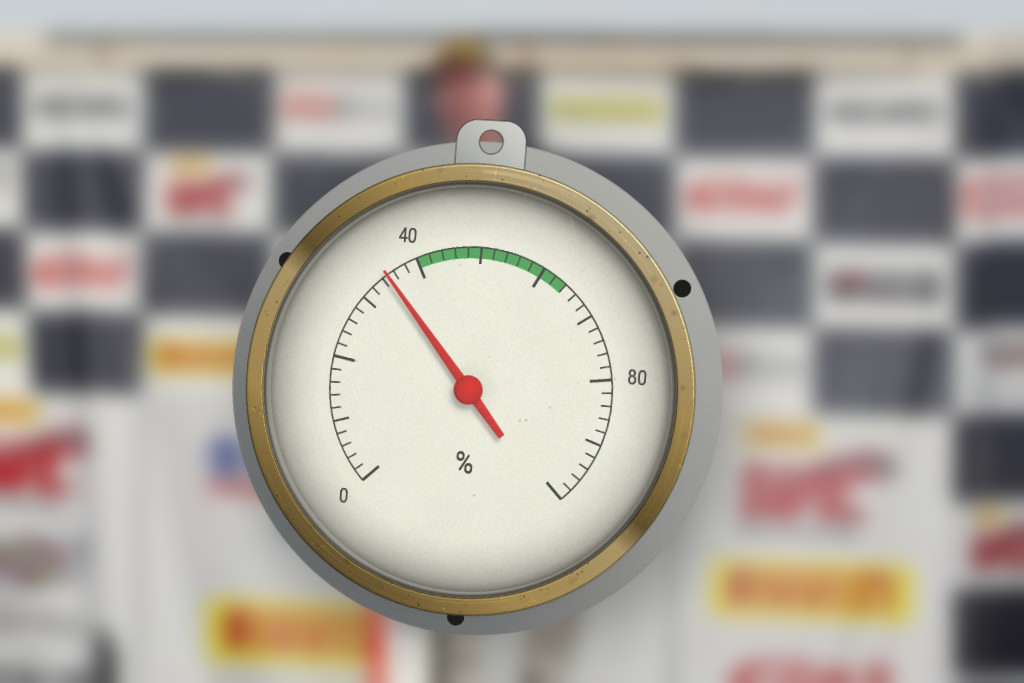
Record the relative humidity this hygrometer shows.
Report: 35 %
